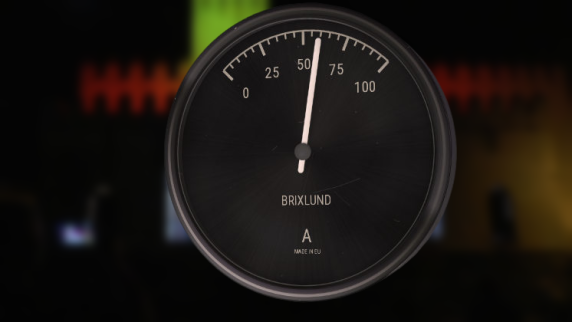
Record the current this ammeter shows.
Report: 60 A
